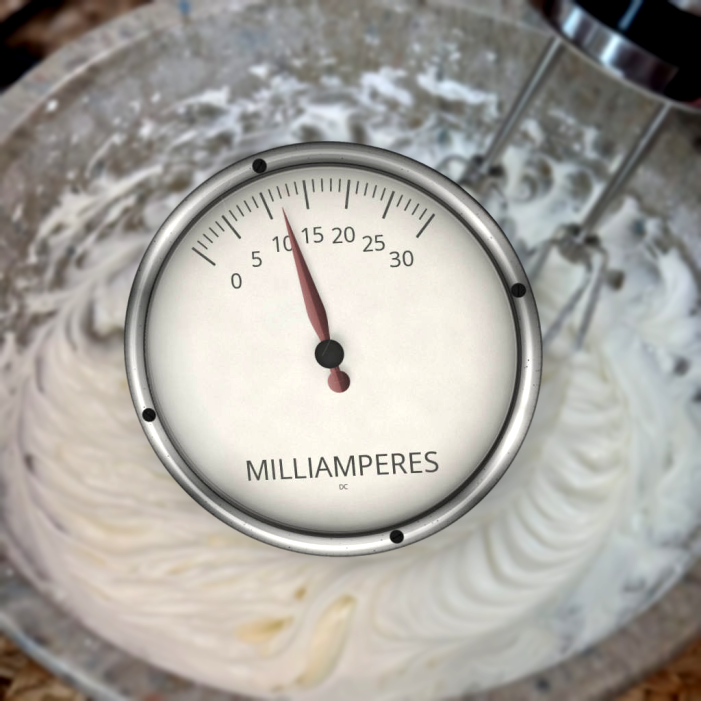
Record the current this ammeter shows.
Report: 12 mA
